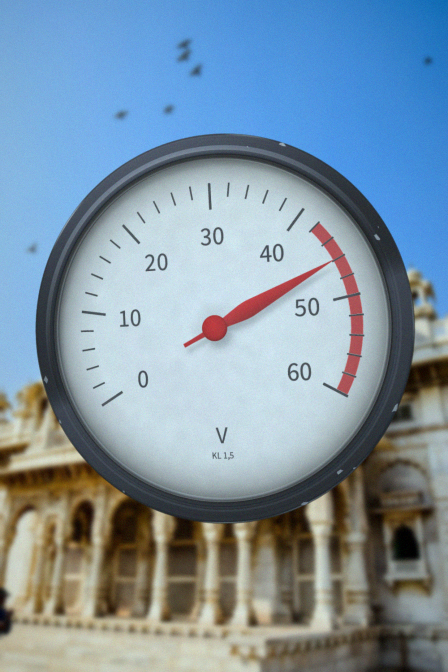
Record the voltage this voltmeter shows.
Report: 46 V
